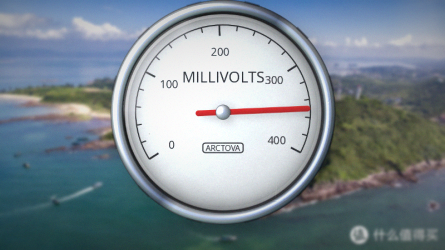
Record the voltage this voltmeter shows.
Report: 350 mV
